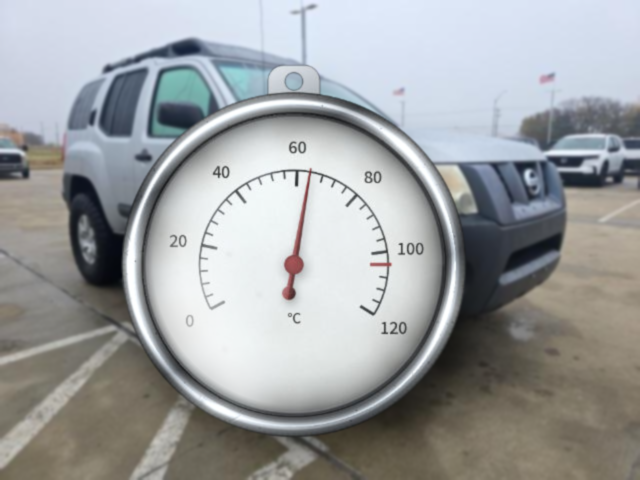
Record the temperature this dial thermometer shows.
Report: 64 °C
